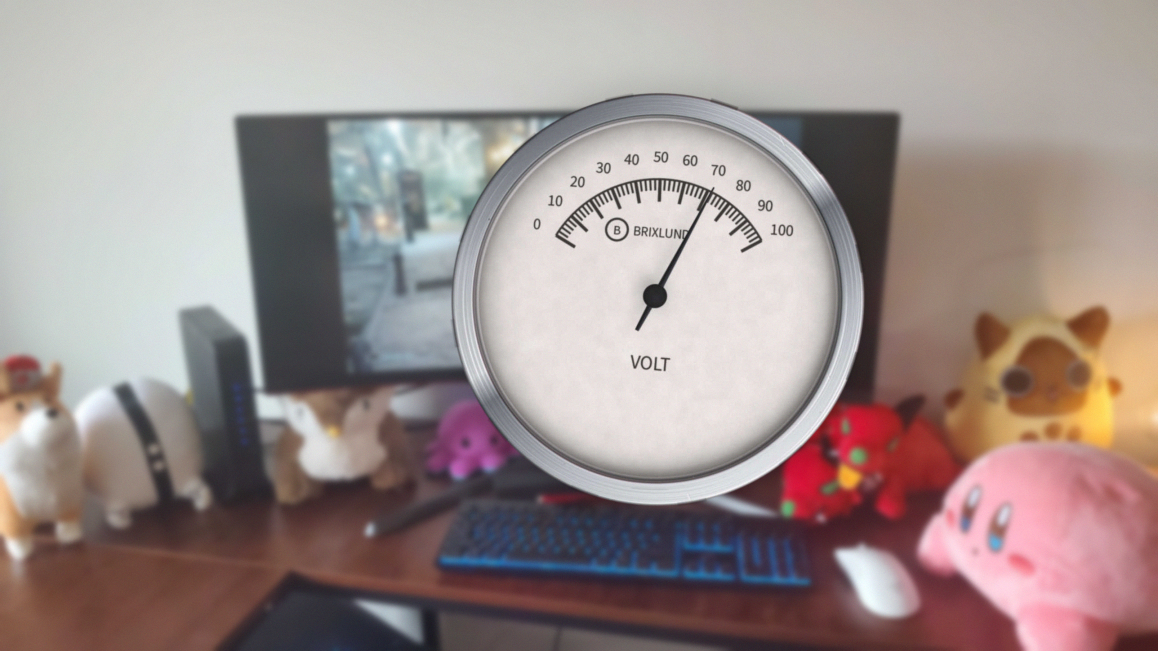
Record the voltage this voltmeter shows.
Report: 72 V
